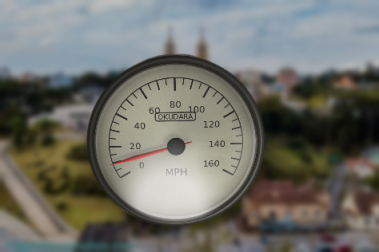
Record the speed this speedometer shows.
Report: 10 mph
